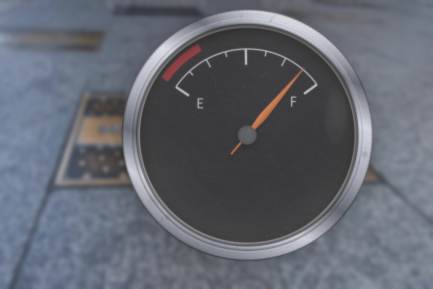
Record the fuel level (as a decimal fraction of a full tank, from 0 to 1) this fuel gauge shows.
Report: 0.875
